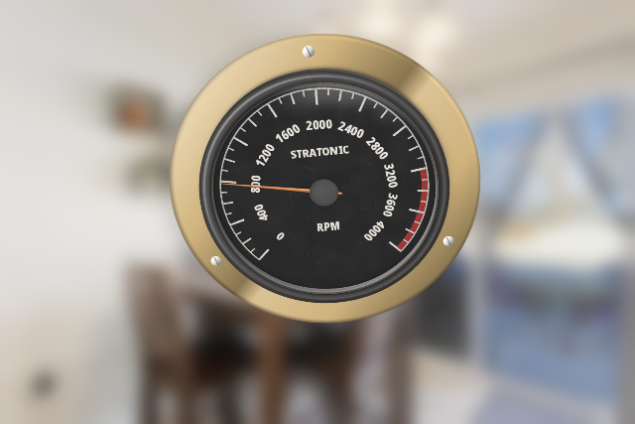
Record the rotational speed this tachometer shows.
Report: 800 rpm
